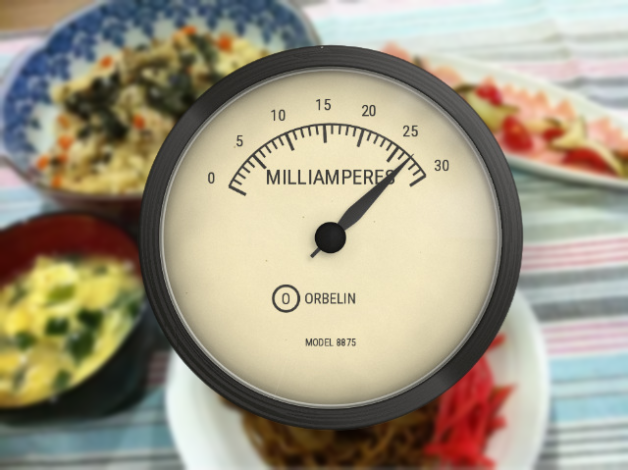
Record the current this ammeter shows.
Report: 27 mA
